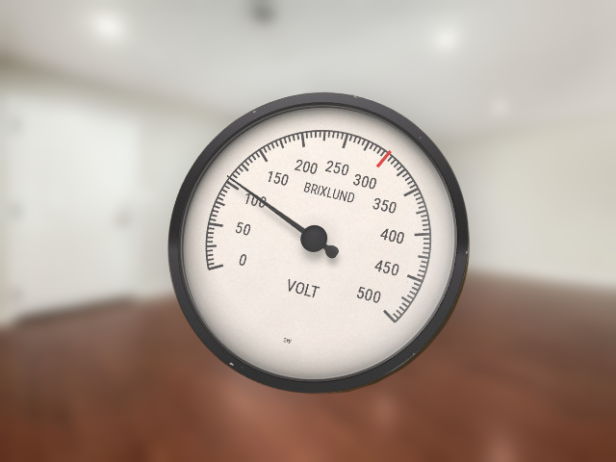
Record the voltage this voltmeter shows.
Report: 105 V
